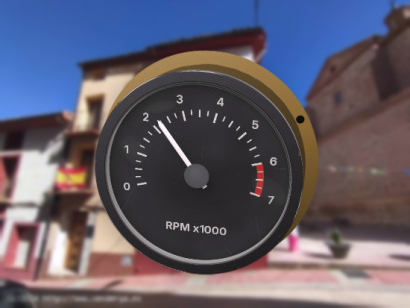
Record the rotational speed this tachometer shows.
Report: 2250 rpm
